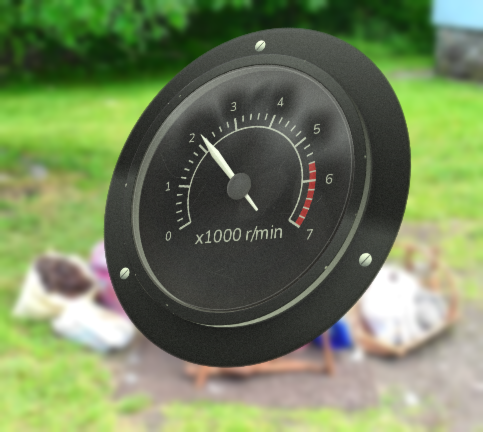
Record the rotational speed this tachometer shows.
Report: 2200 rpm
